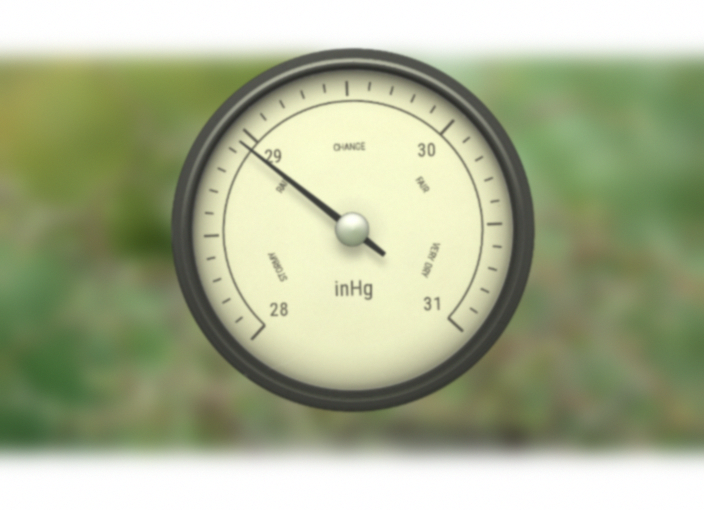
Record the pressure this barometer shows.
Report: 28.95 inHg
